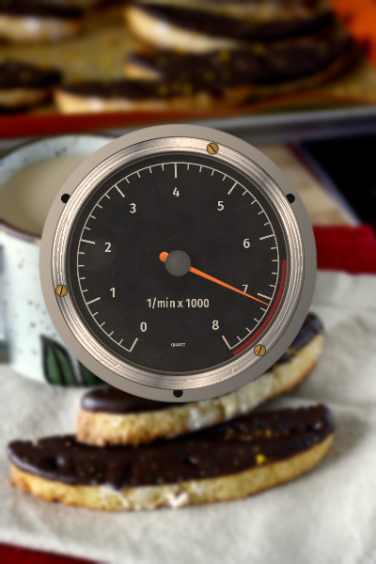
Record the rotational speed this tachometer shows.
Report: 7100 rpm
